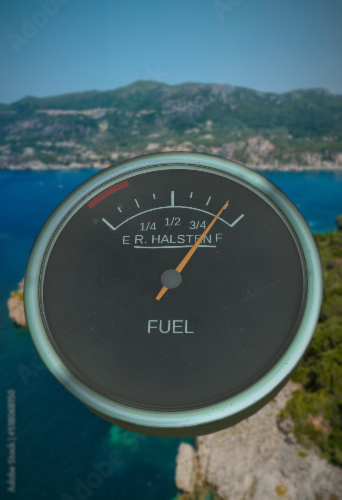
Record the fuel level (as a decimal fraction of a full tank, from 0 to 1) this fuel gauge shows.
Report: 0.875
